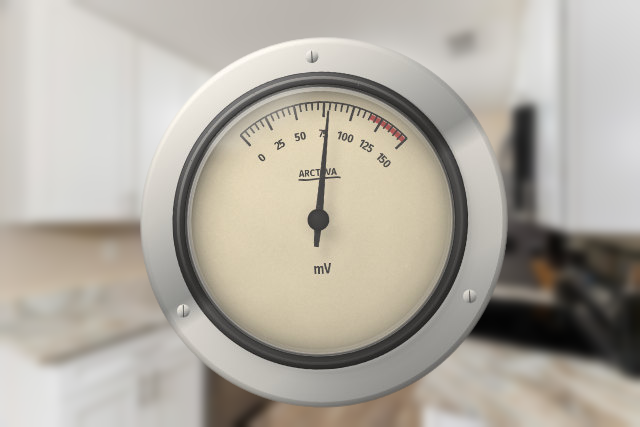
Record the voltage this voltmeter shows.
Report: 80 mV
